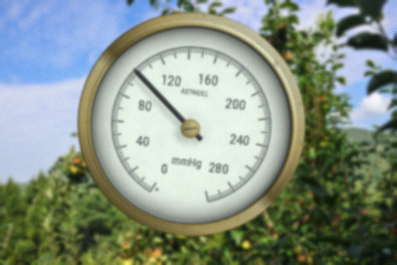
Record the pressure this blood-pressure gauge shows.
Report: 100 mmHg
